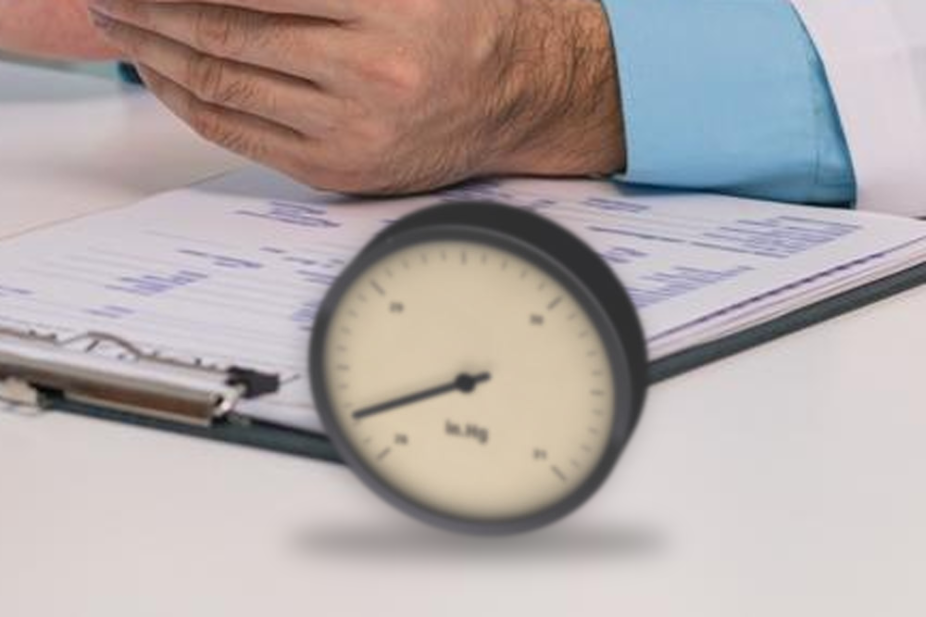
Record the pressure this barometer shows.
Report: 28.25 inHg
